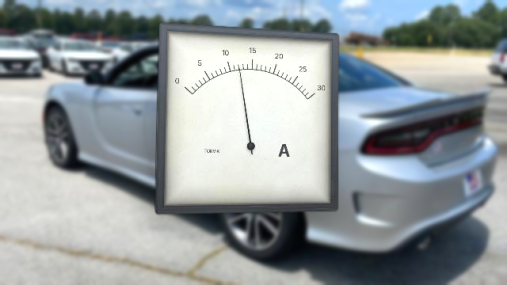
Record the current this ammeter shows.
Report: 12 A
